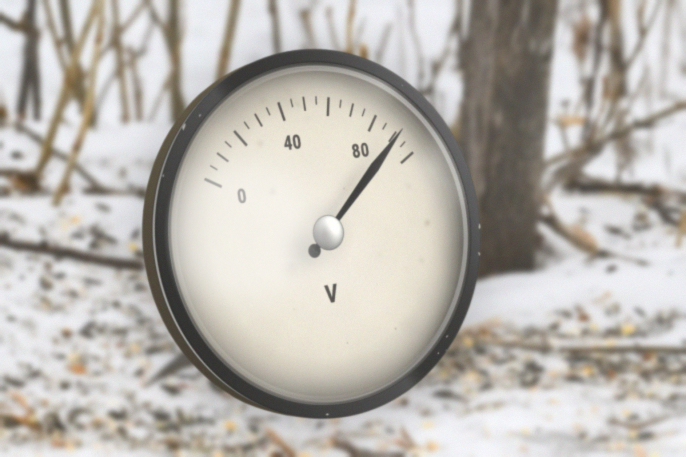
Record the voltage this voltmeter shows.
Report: 90 V
